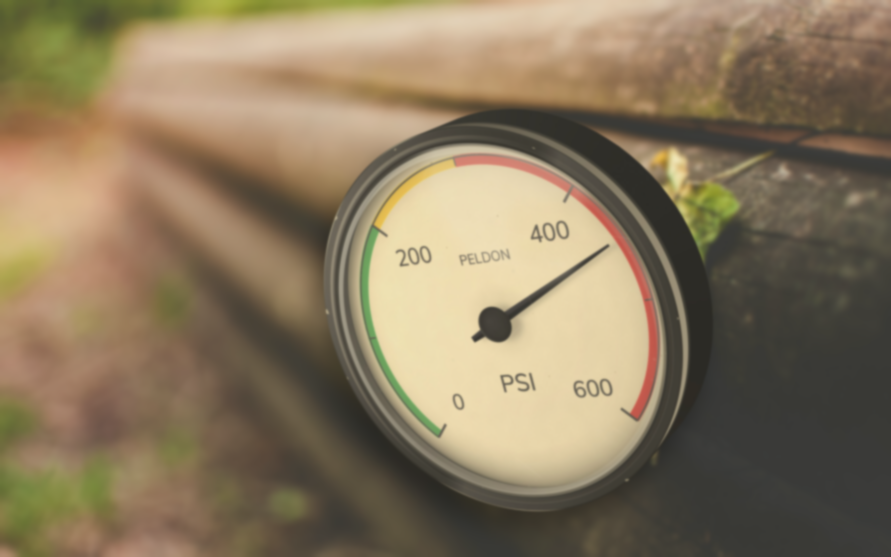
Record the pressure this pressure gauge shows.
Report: 450 psi
